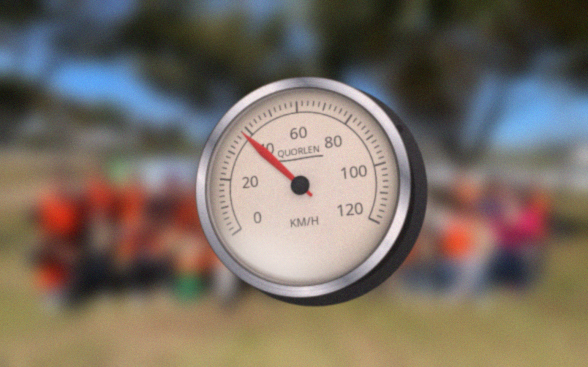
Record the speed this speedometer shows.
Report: 38 km/h
